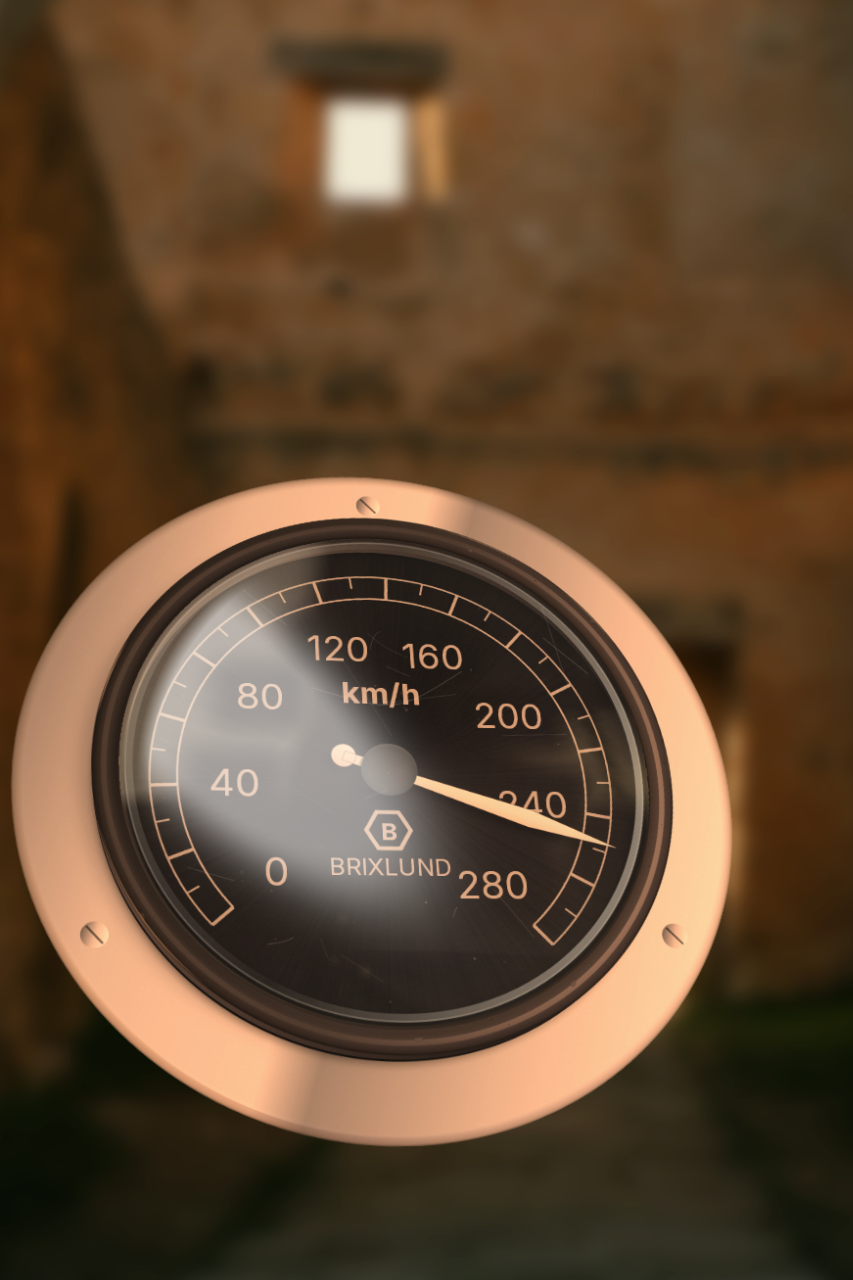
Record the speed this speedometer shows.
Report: 250 km/h
